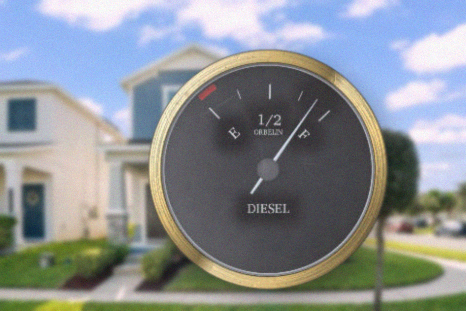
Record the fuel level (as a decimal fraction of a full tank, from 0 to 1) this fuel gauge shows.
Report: 0.875
